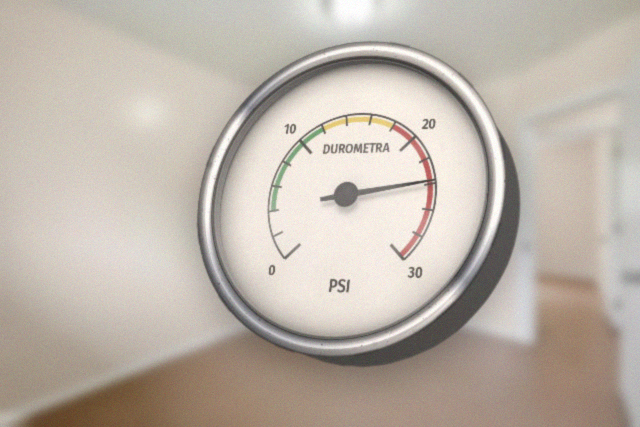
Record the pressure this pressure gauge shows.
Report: 24 psi
